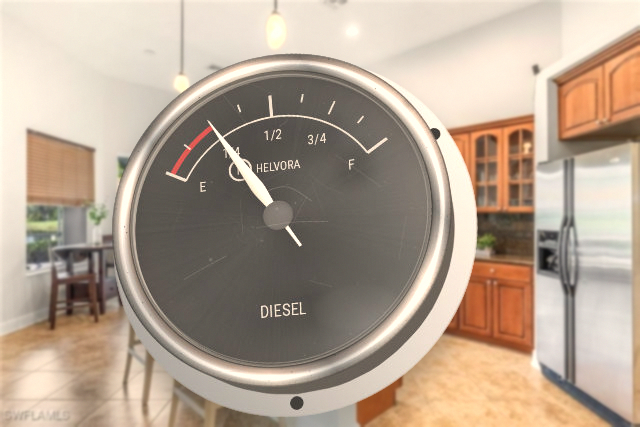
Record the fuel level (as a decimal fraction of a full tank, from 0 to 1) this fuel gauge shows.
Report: 0.25
